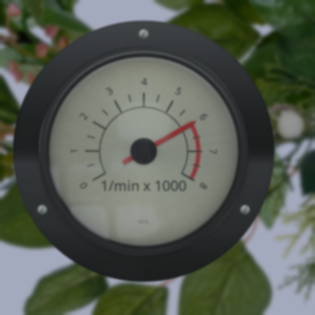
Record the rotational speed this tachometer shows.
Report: 6000 rpm
